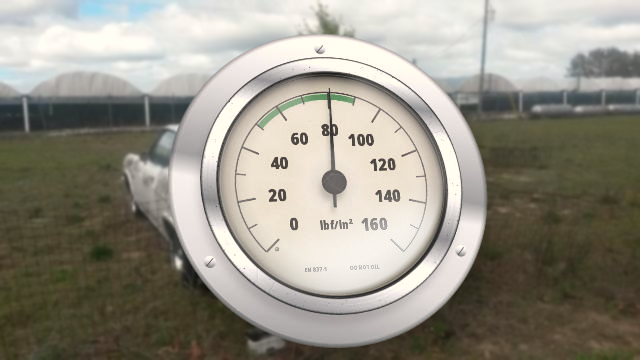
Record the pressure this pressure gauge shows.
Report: 80 psi
